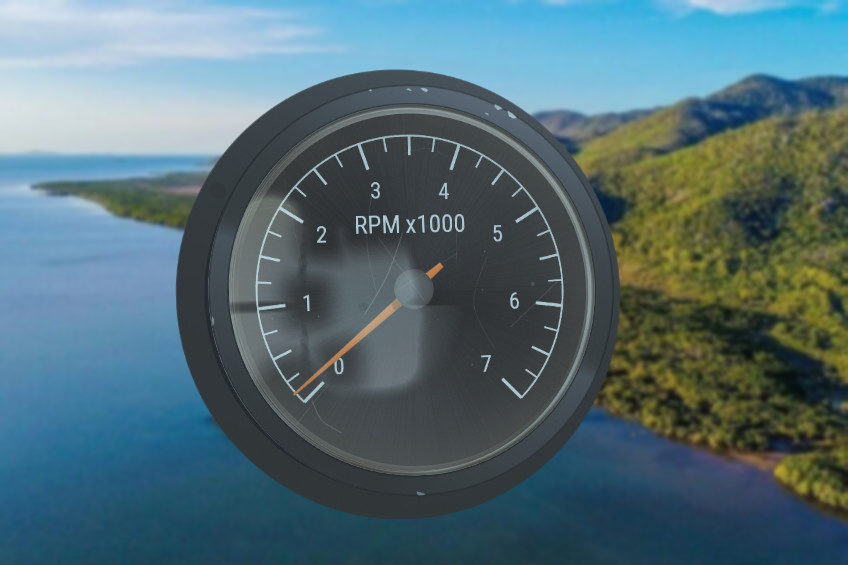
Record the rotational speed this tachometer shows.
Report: 125 rpm
